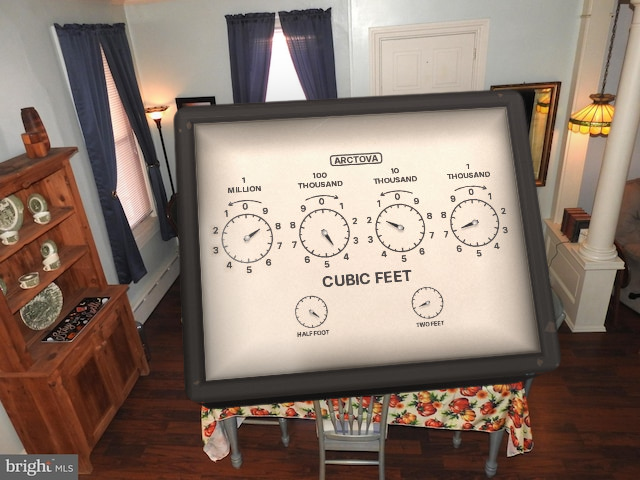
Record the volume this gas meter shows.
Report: 841700 ft³
